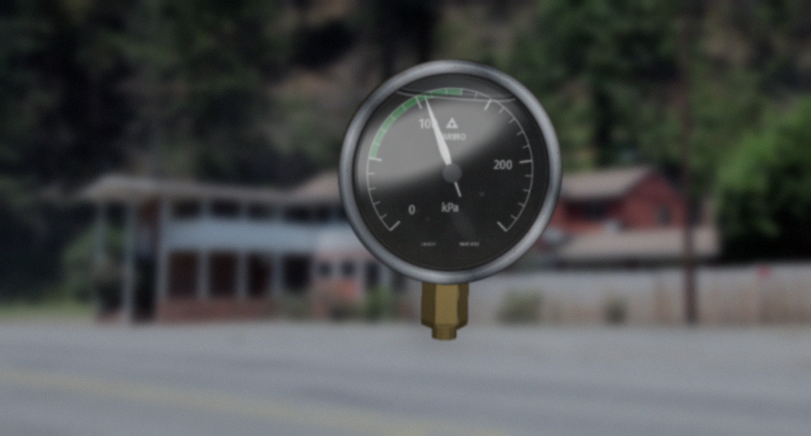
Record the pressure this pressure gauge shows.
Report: 105 kPa
